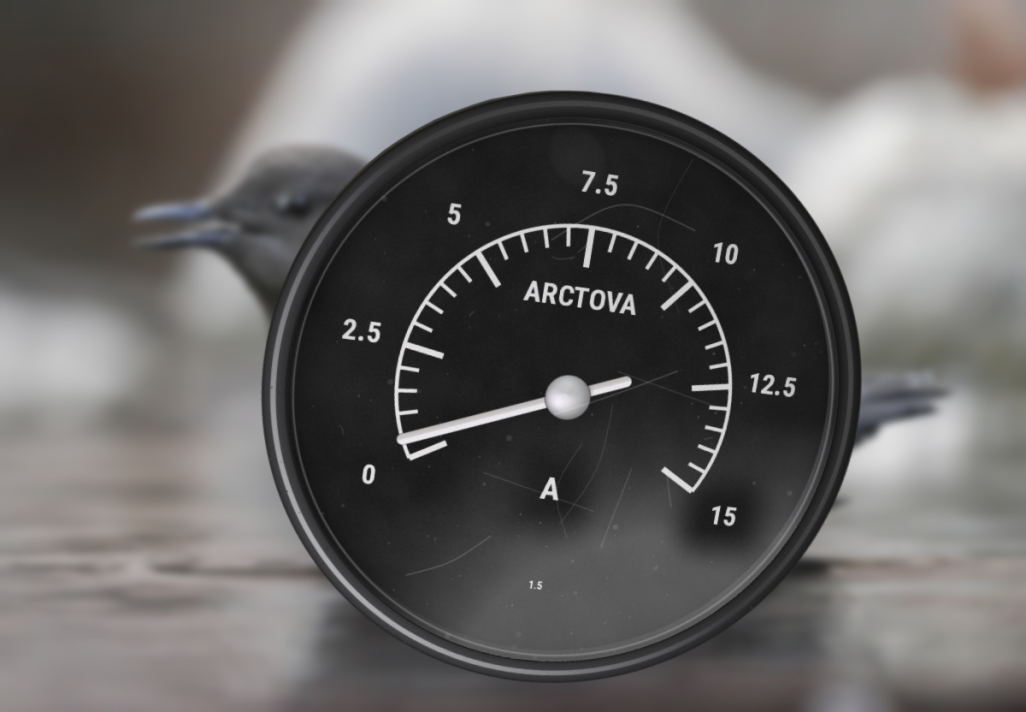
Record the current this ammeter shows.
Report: 0.5 A
